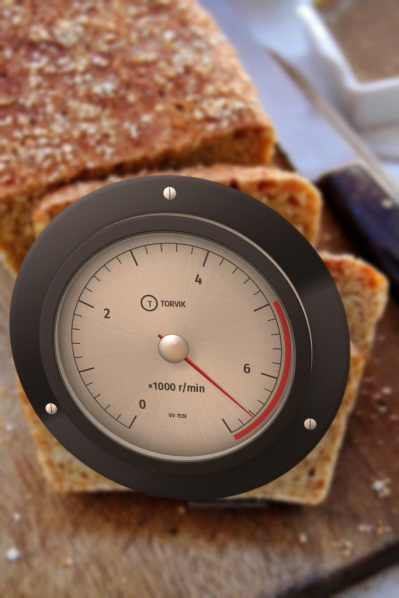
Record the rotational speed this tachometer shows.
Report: 6600 rpm
